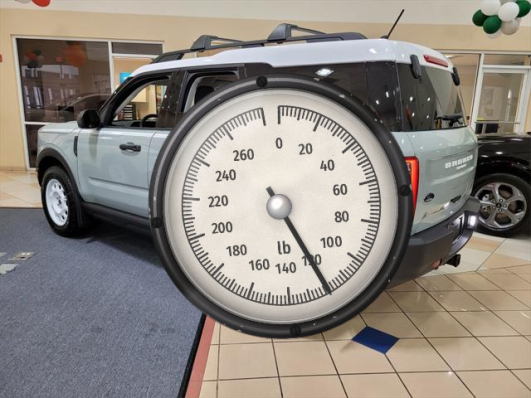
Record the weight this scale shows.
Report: 120 lb
